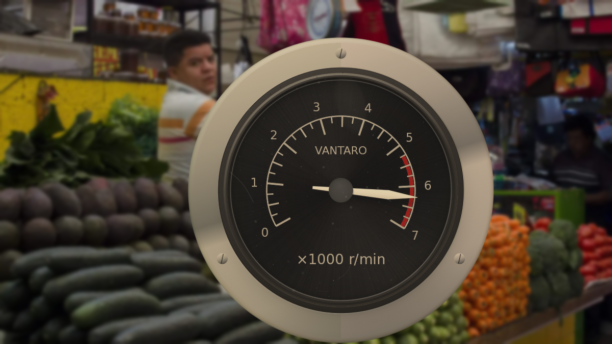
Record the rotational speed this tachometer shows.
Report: 6250 rpm
